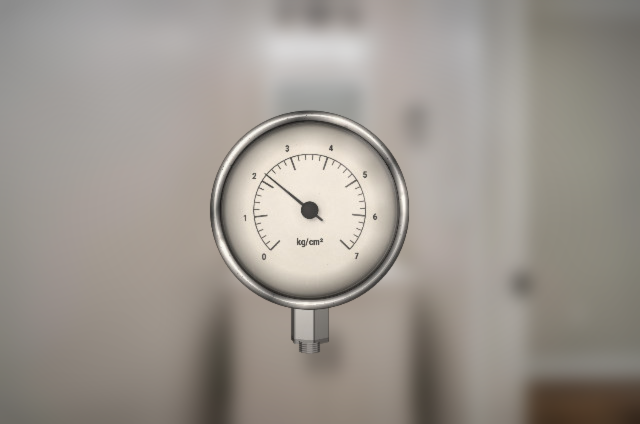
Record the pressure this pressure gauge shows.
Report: 2.2 kg/cm²
